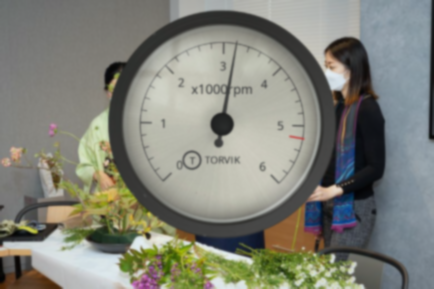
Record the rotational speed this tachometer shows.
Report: 3200 rpm
